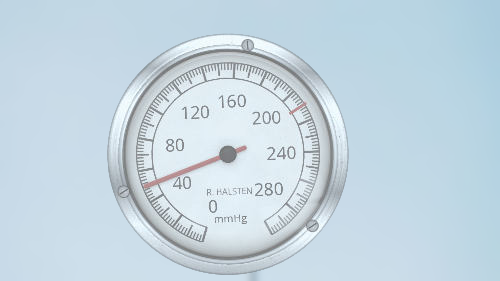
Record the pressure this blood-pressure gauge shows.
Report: 50 mmHg
